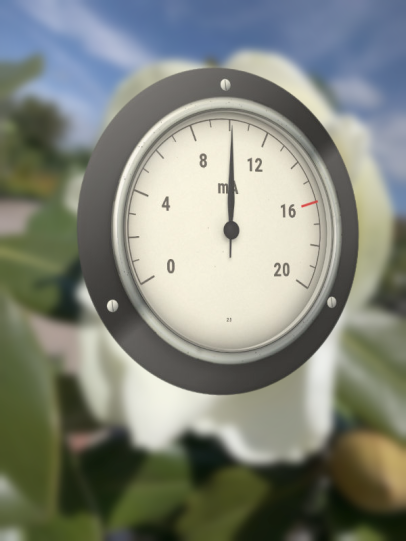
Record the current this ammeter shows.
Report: 10 mA
